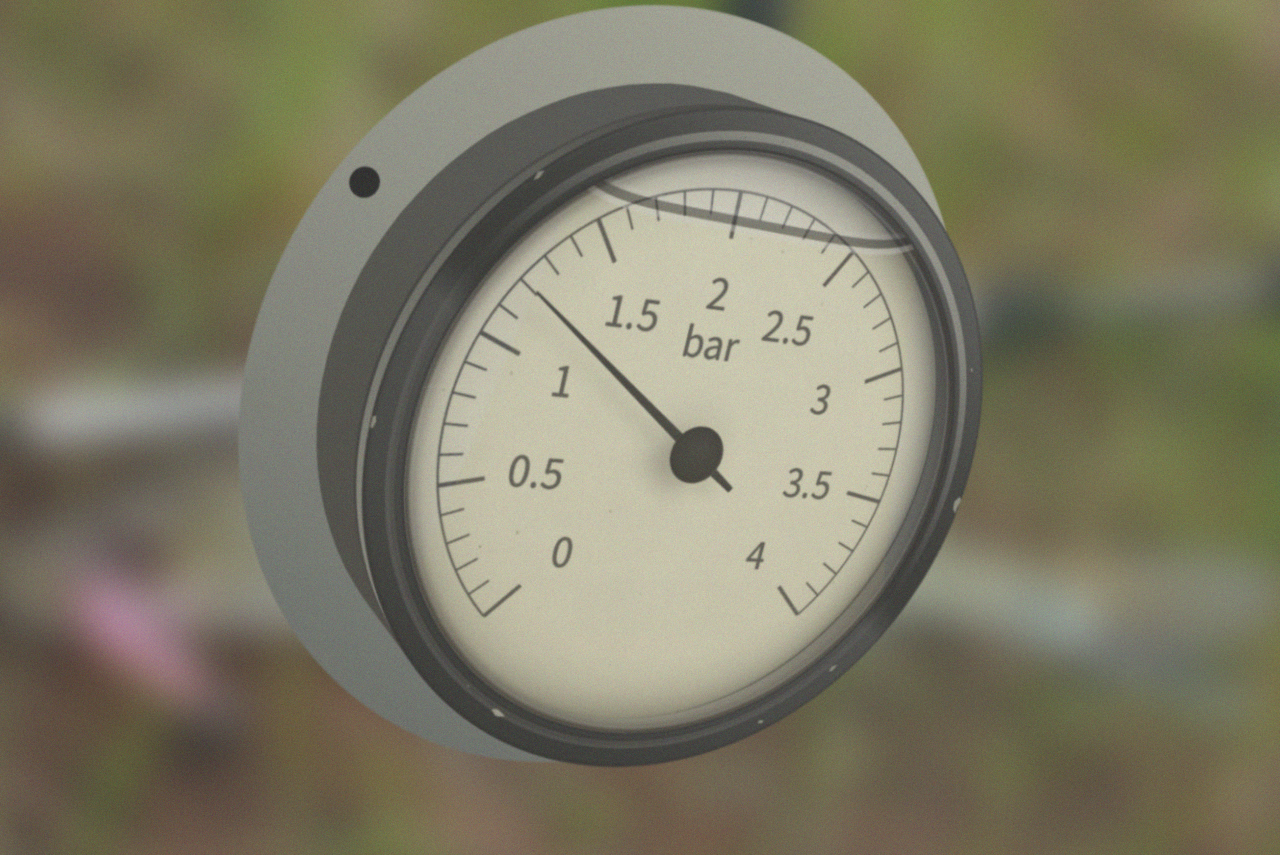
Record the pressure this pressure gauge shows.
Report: 1.2 bar
